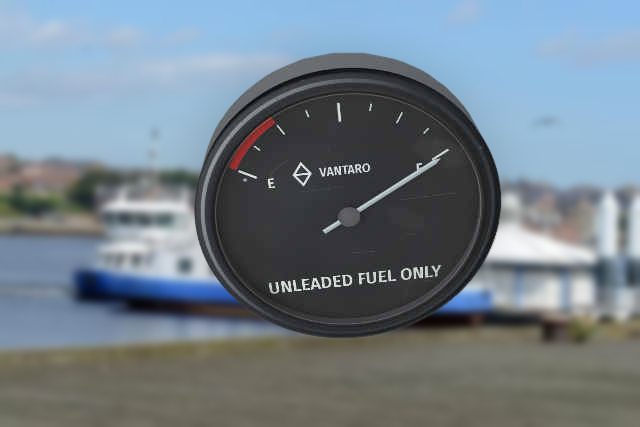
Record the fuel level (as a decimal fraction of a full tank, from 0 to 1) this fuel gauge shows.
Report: 1
